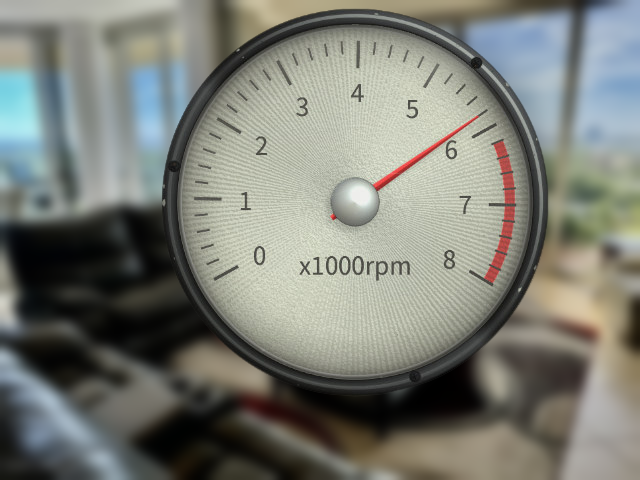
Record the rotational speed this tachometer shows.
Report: 5800 rpm
